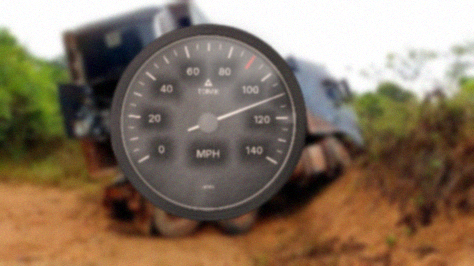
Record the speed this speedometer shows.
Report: 110 mph
